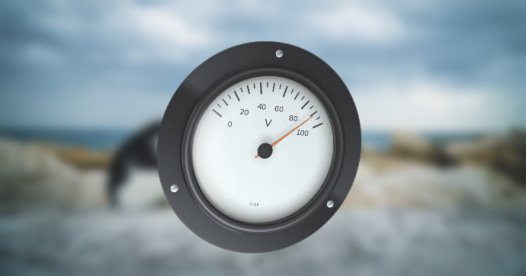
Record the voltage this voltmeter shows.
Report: 90 V
